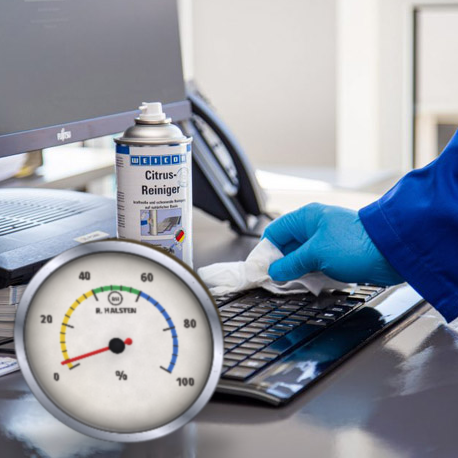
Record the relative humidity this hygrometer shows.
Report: 4 %
